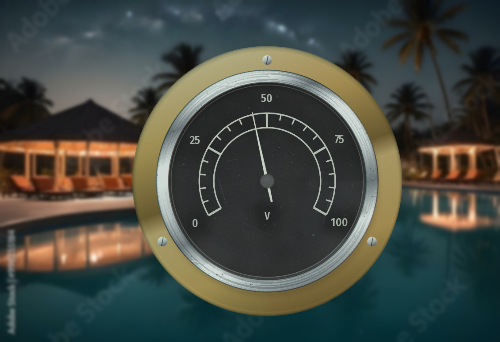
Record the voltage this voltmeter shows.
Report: 45 V
